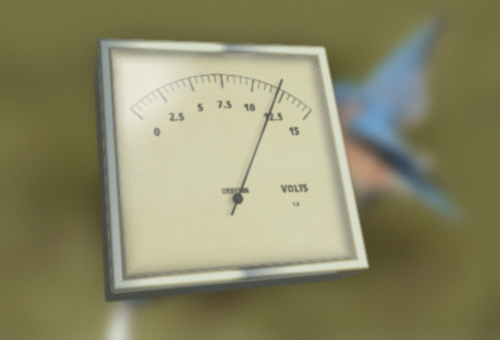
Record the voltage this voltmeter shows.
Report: 12 V
